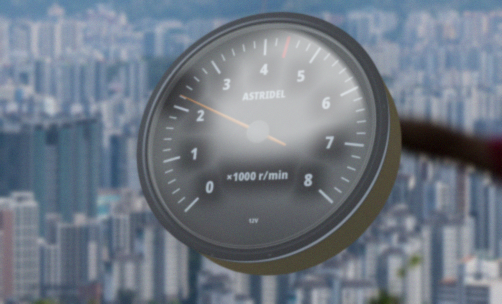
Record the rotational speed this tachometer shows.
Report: 2200 rpm
